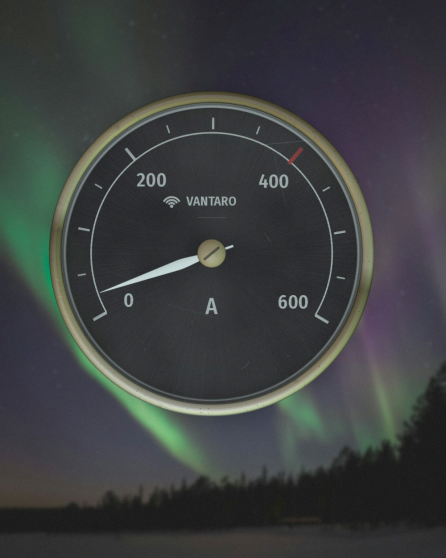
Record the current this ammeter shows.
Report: 25 A
